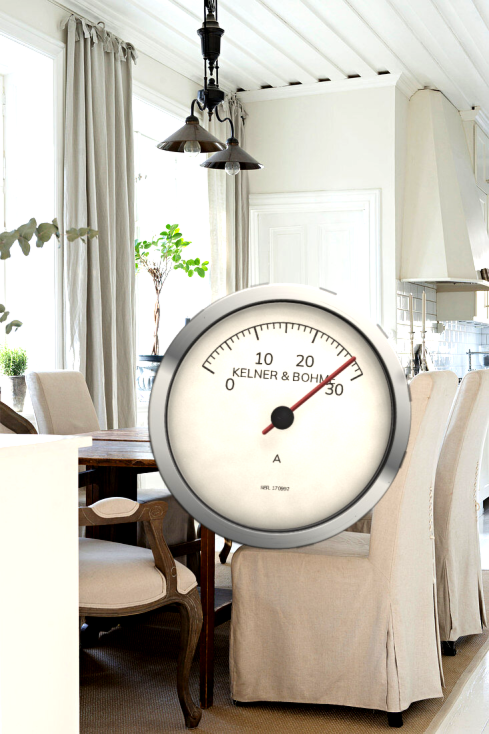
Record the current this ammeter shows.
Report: 27 A
